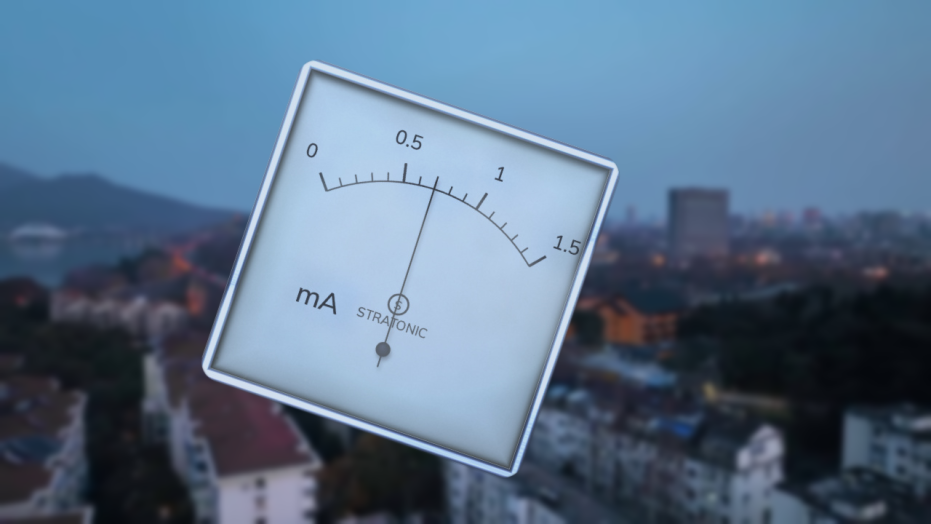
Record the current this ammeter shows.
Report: 0.7 mA
